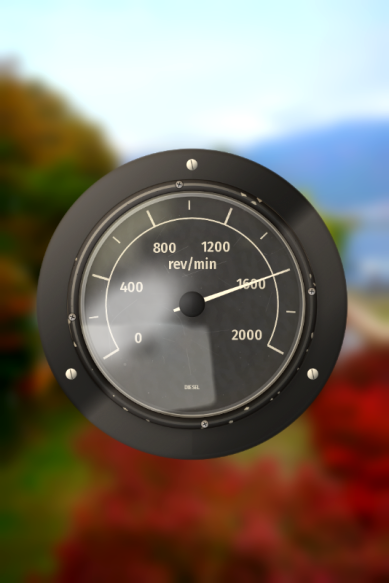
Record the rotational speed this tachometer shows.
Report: 1600 rpm
